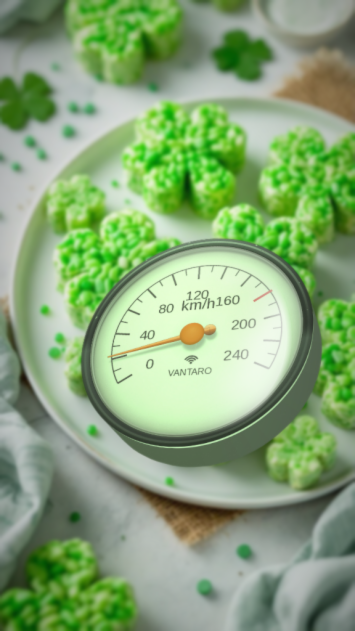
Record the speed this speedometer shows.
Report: 20 km/h
